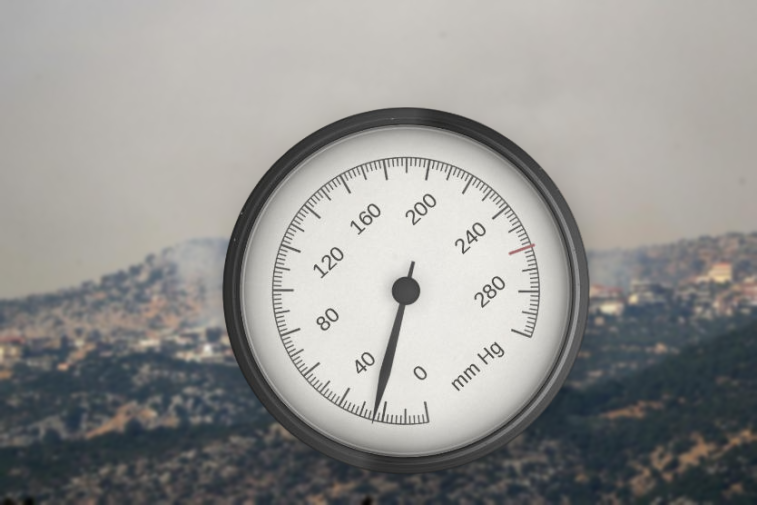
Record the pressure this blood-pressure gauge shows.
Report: 24 mmHg
